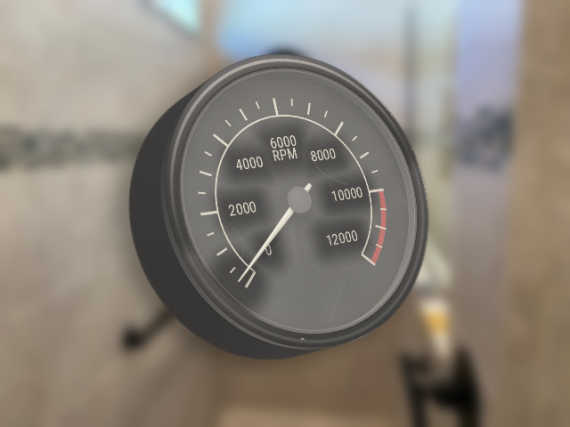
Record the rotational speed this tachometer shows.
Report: 250 rpm
